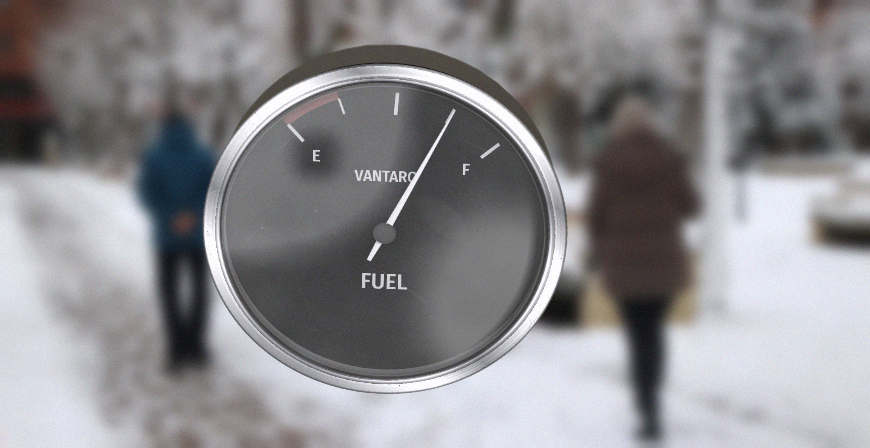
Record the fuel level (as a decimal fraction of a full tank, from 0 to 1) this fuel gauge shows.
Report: 0.75
